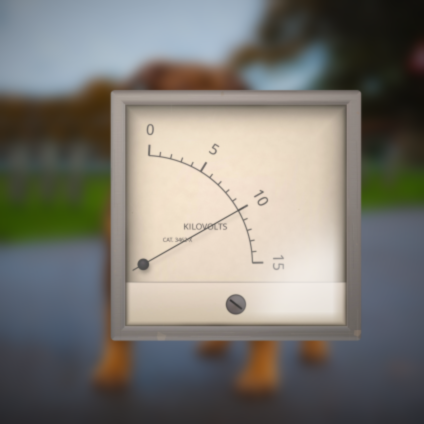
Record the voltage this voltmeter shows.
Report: 10 kV
